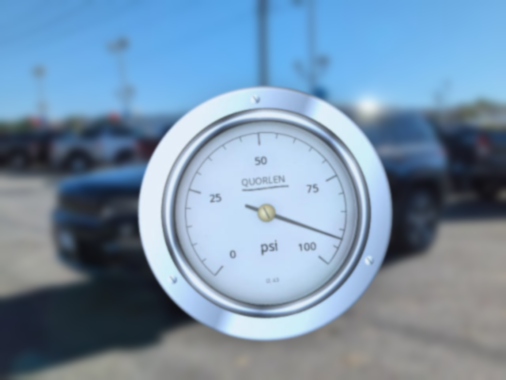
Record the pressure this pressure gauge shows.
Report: 92.5 psi
